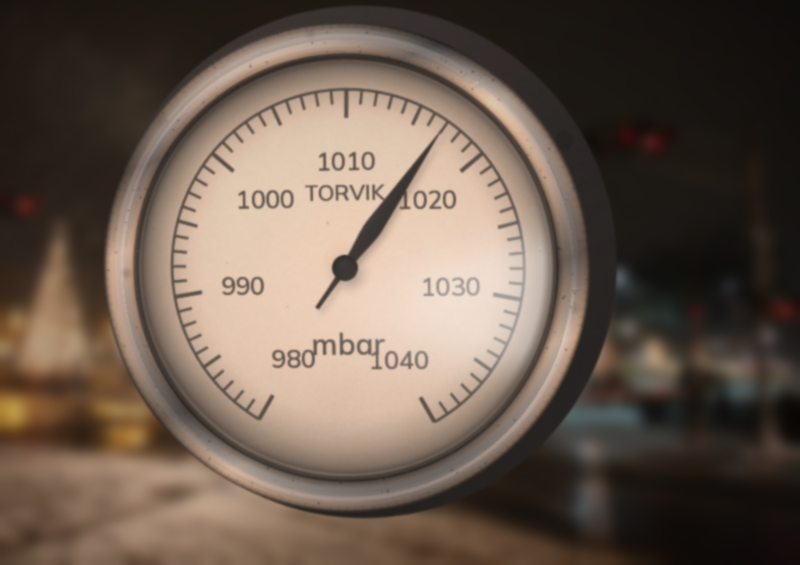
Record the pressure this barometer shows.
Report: 1017 mbar
